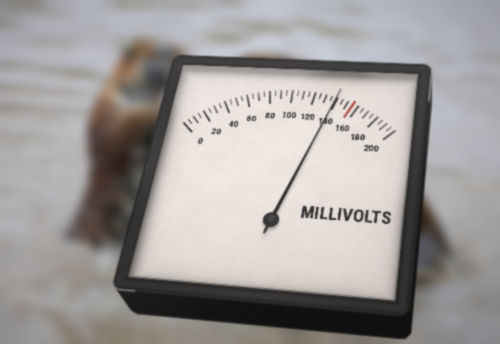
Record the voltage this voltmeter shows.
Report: 140 mV
